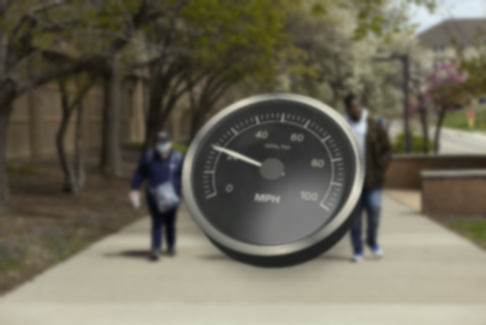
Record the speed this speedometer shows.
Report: 20 mph
